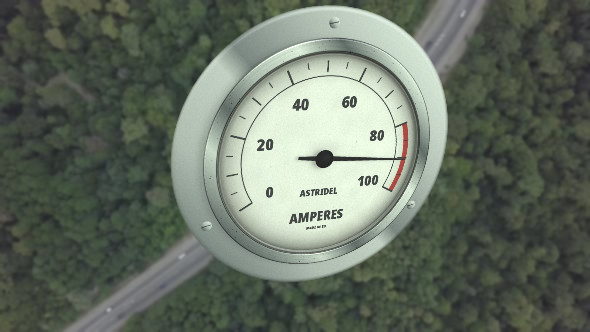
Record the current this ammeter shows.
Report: 90 A
